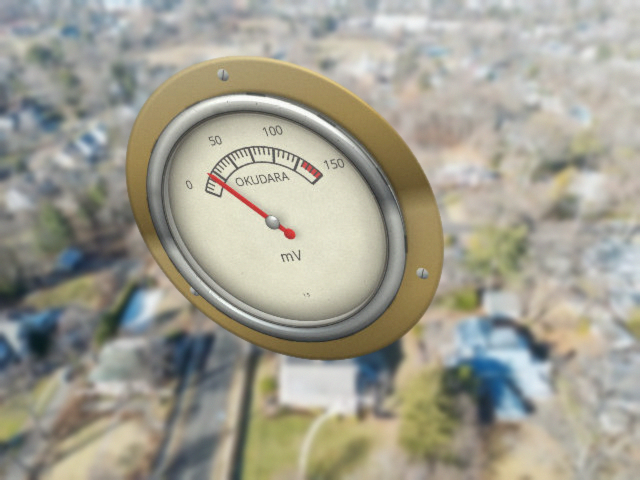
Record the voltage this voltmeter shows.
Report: 25 mV
